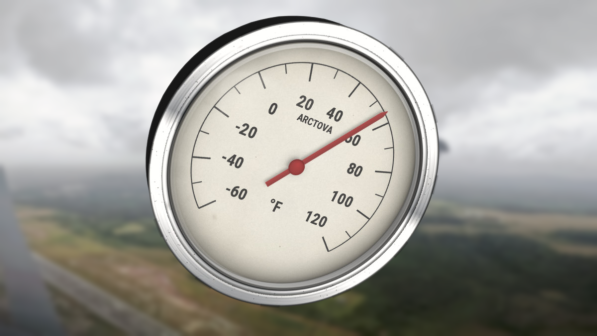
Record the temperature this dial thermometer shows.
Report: 55 °F
